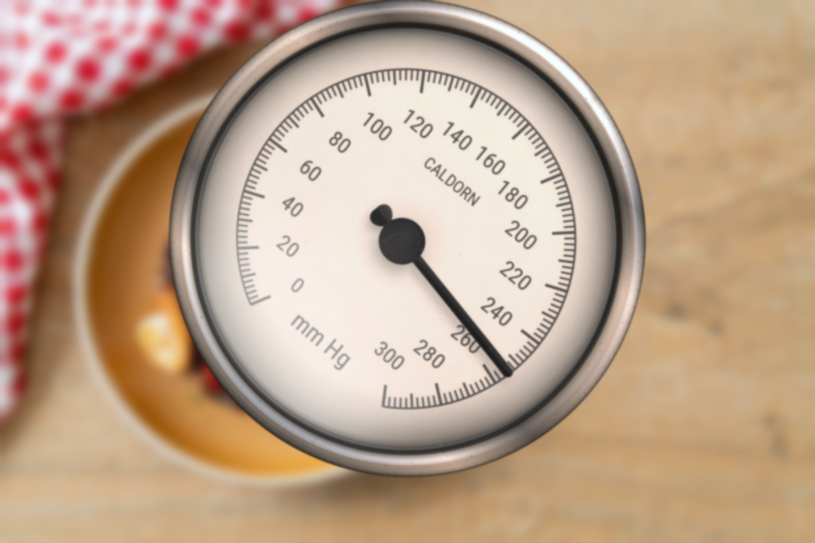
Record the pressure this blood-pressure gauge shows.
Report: 254 mmHg
